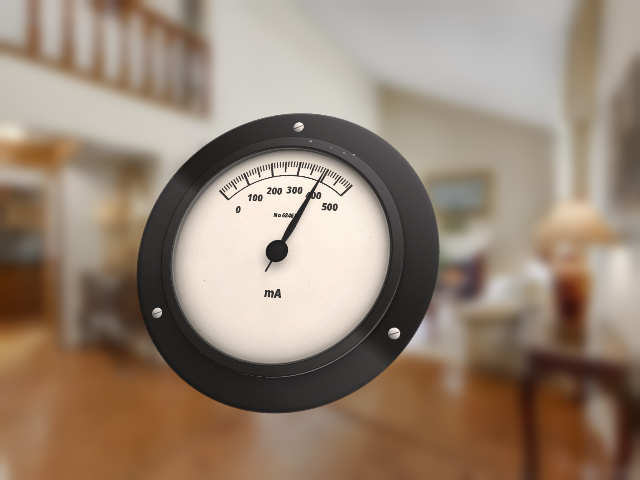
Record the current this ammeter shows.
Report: 400 mA
